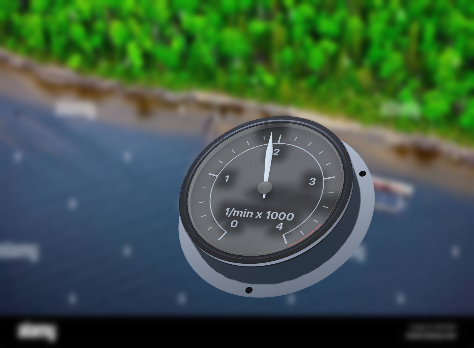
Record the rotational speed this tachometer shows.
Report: 1900 rpm
